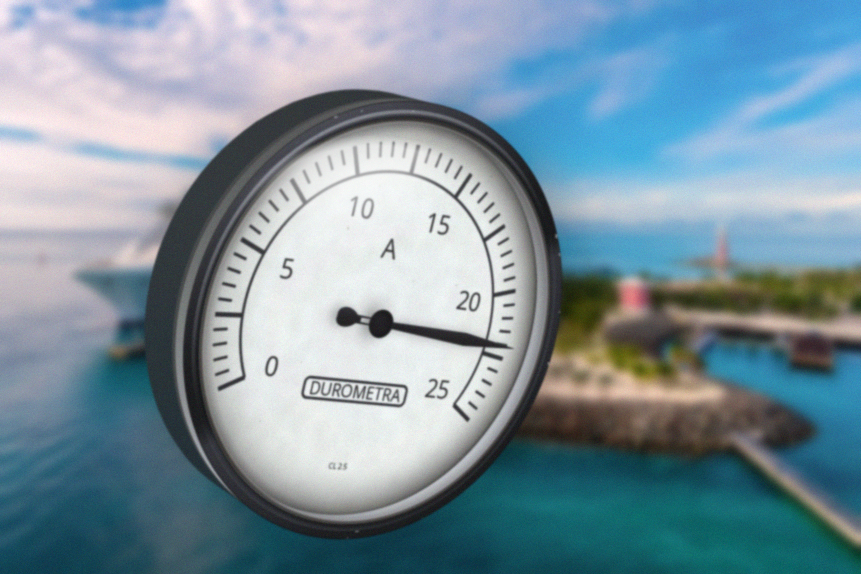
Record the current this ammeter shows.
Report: 22 A
